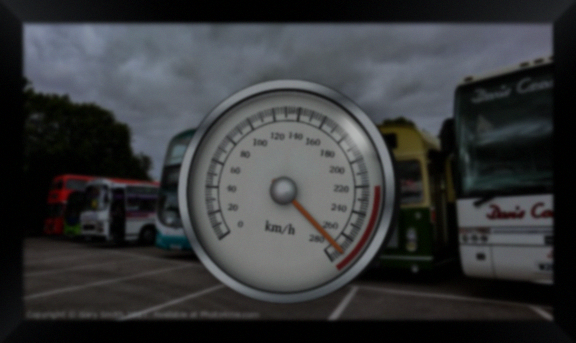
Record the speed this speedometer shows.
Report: 270 km/h
